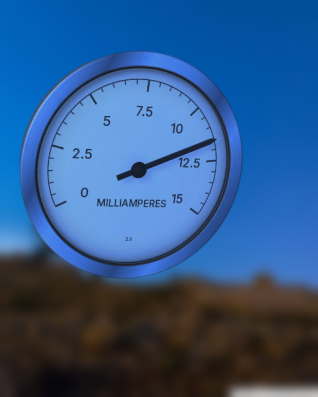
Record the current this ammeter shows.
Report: 11.5 mA
